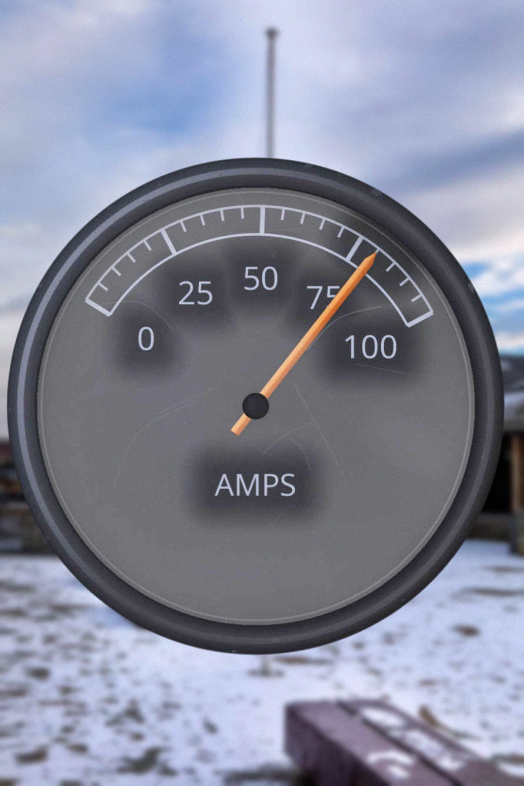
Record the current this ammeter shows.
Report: 80 A
